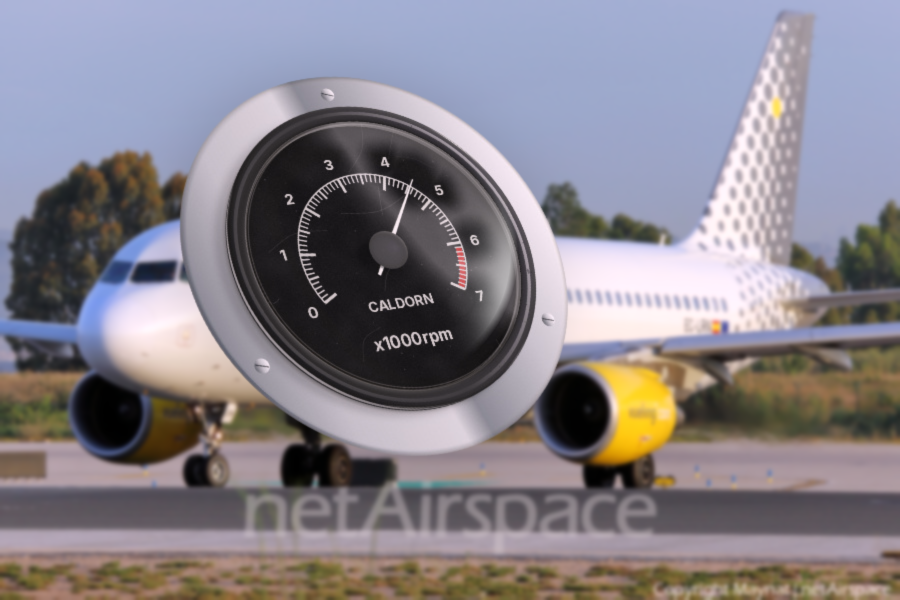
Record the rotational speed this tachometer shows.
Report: 4500 rpm
